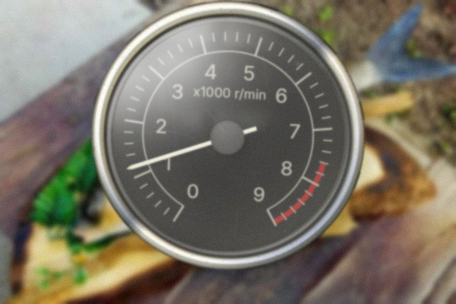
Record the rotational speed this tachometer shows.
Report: 1200 rpm
